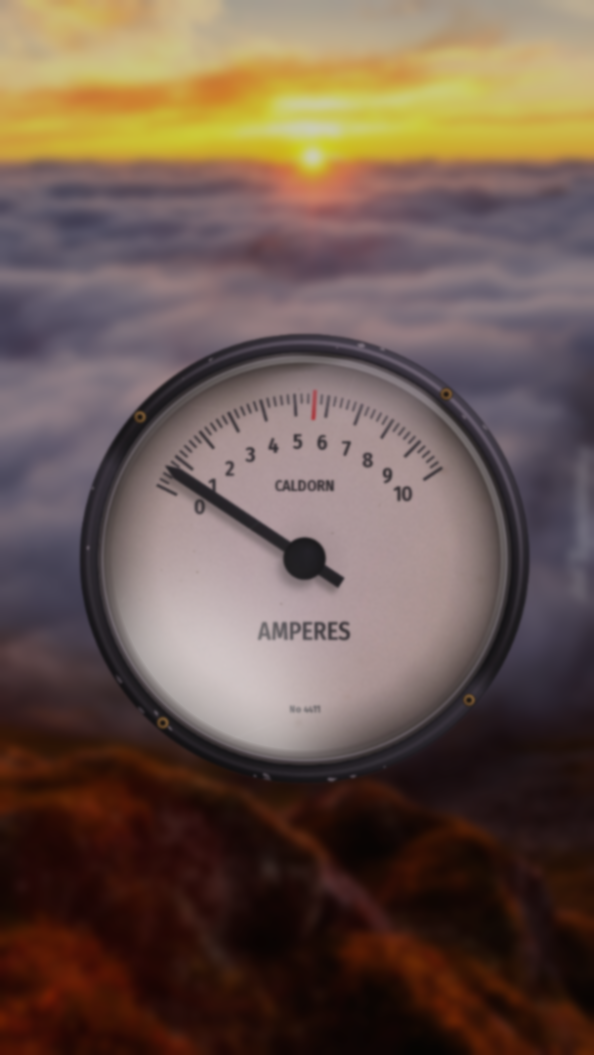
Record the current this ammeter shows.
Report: 0.6 A
